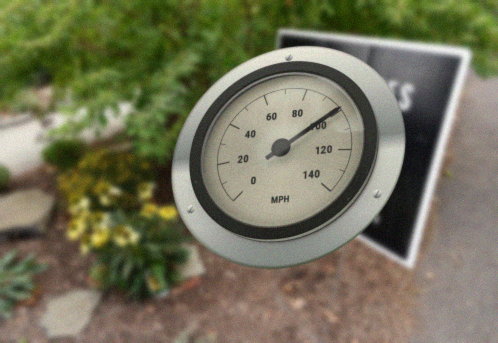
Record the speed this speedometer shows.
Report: 100 mph
